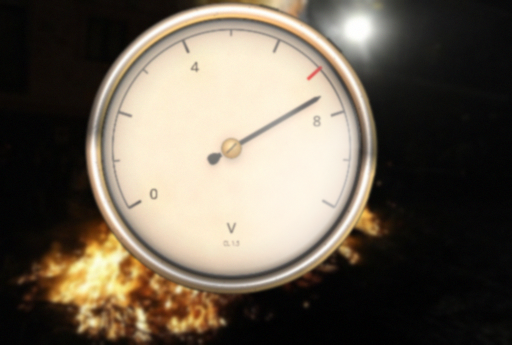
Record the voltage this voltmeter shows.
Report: 7.5 V
